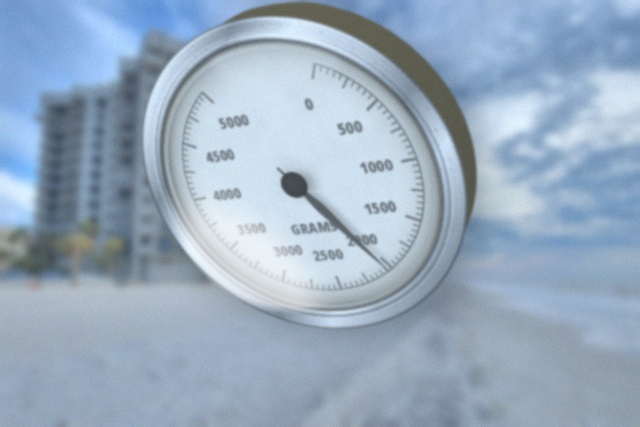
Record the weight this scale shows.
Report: 2000 g
